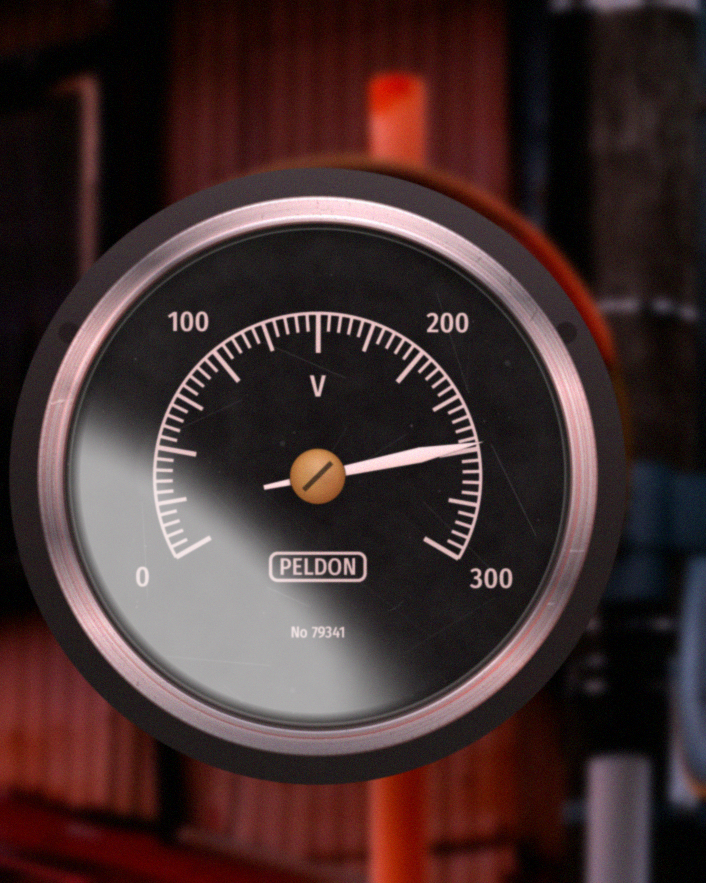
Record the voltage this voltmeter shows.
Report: 247.5 V
